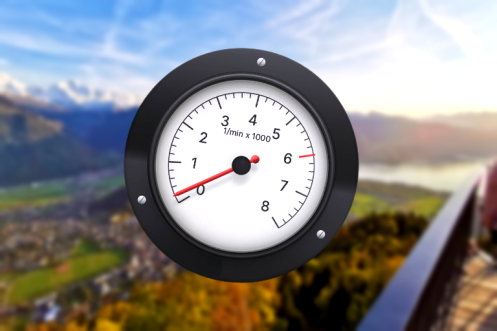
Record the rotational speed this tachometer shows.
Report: 200 rpm
